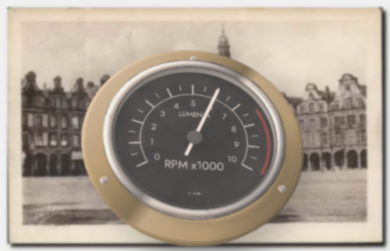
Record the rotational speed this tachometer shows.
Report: 6000 rpm
